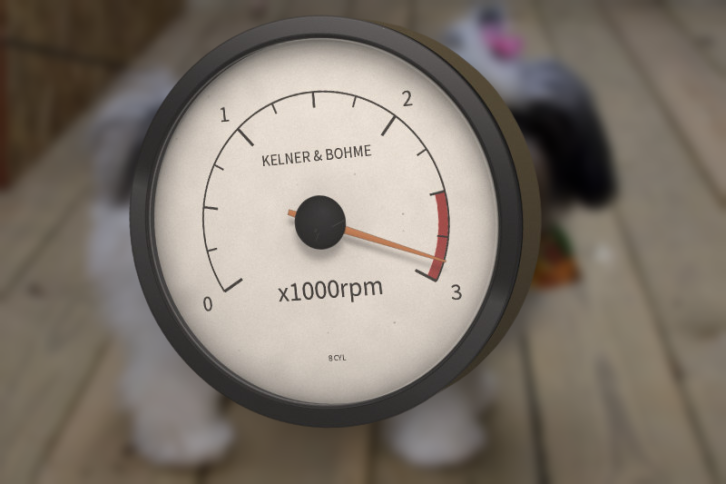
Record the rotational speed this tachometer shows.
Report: 2875 rpm
